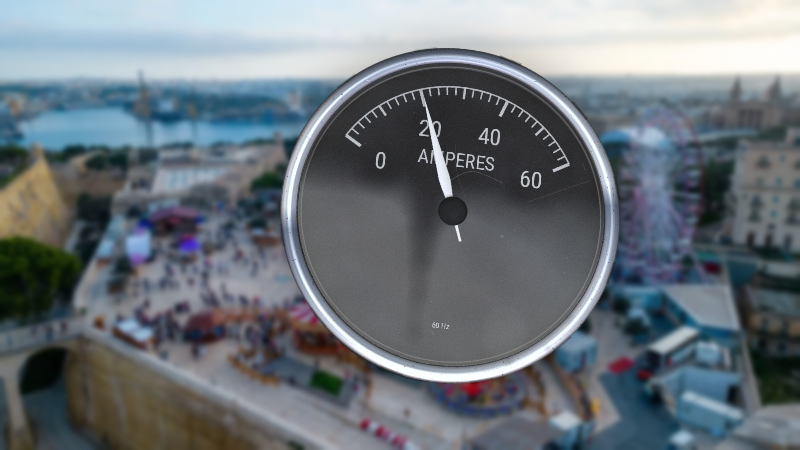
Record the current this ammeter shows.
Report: 20 A
